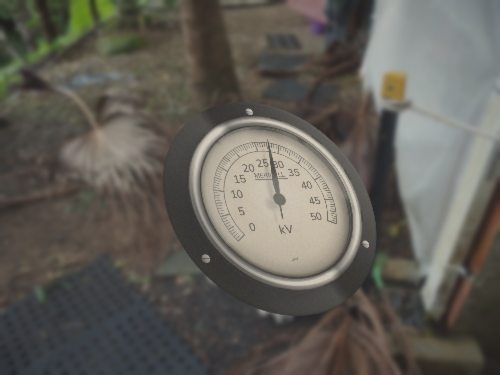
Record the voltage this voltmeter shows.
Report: 27.5 kV
